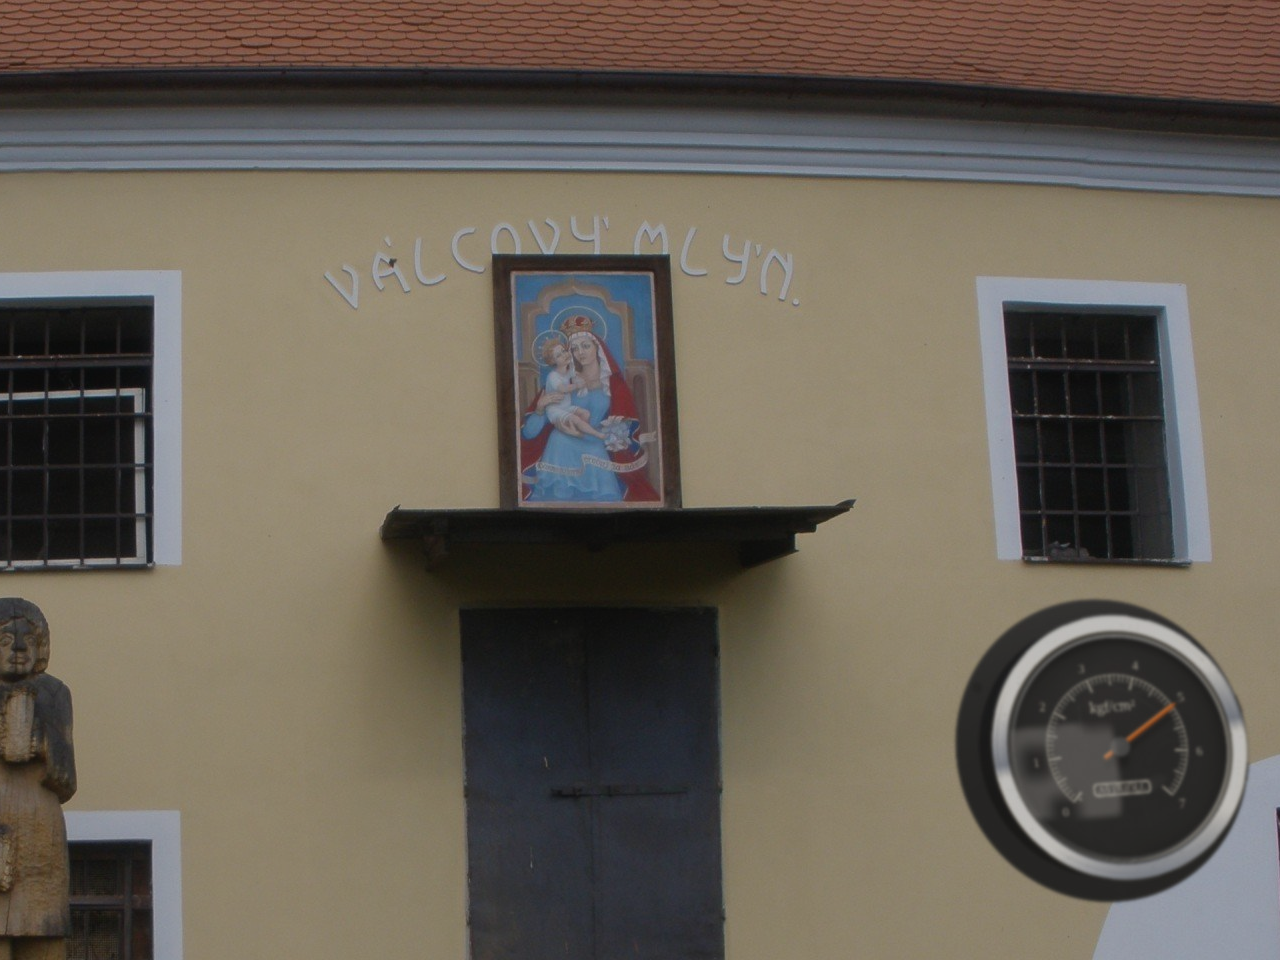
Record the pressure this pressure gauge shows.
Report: 5 kg/cm²
